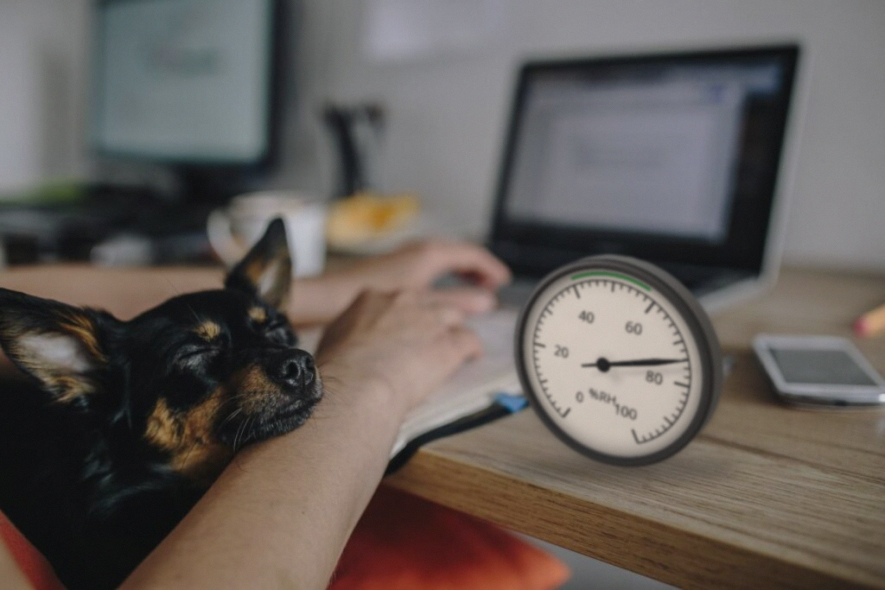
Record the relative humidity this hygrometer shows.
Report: 74 %
